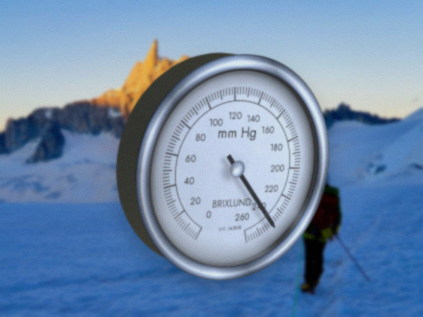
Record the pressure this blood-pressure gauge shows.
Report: 240 mmHg
